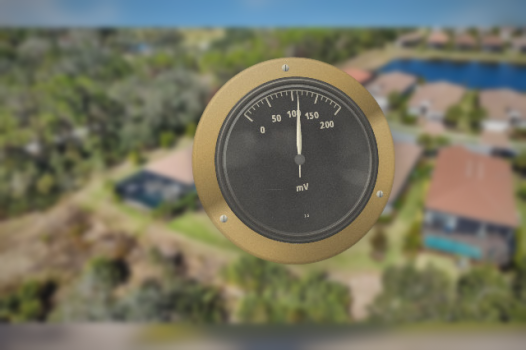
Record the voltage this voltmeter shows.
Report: 110 mV
